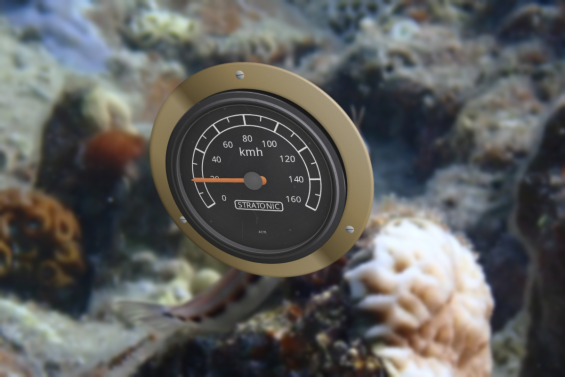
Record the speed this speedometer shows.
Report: 20 km/h
